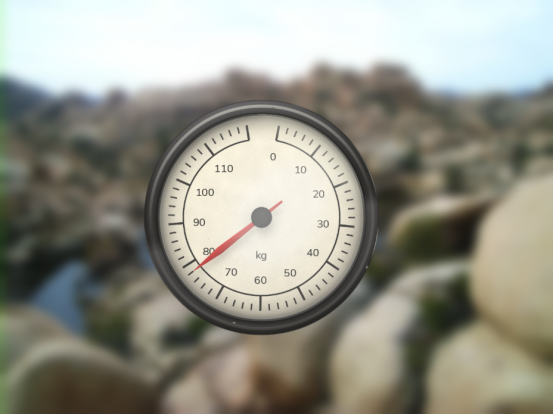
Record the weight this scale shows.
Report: 78 kg
